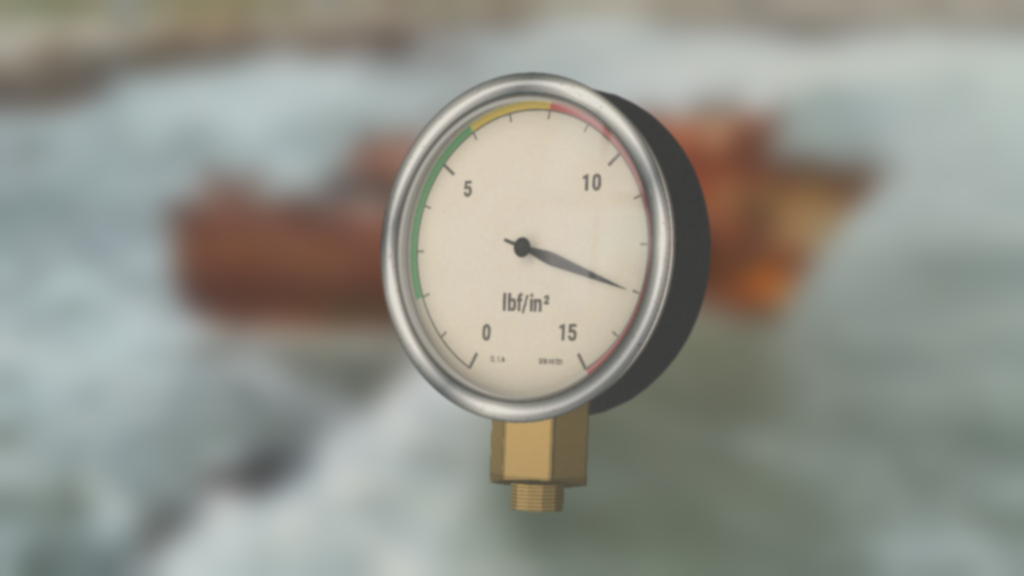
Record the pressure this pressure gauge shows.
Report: 13 psi
